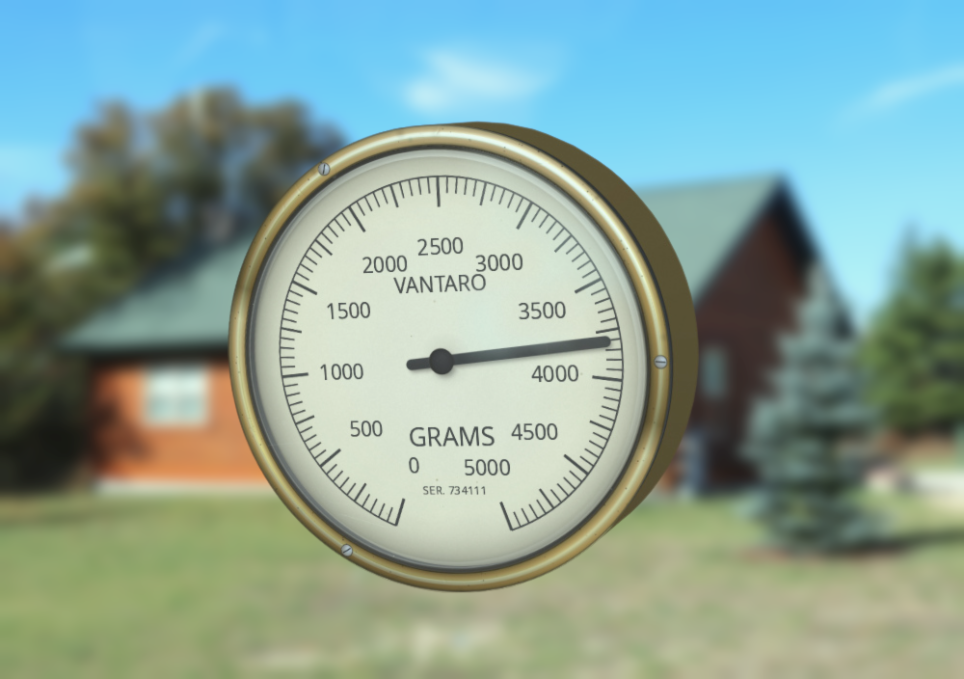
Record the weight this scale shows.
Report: 3800 g
